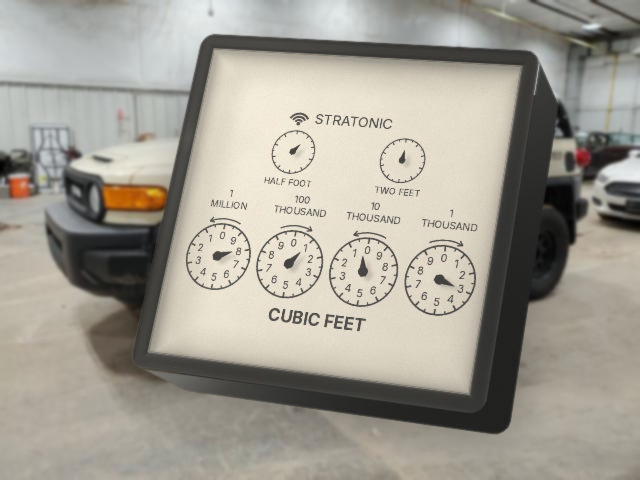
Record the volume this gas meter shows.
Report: 810300 ft³
